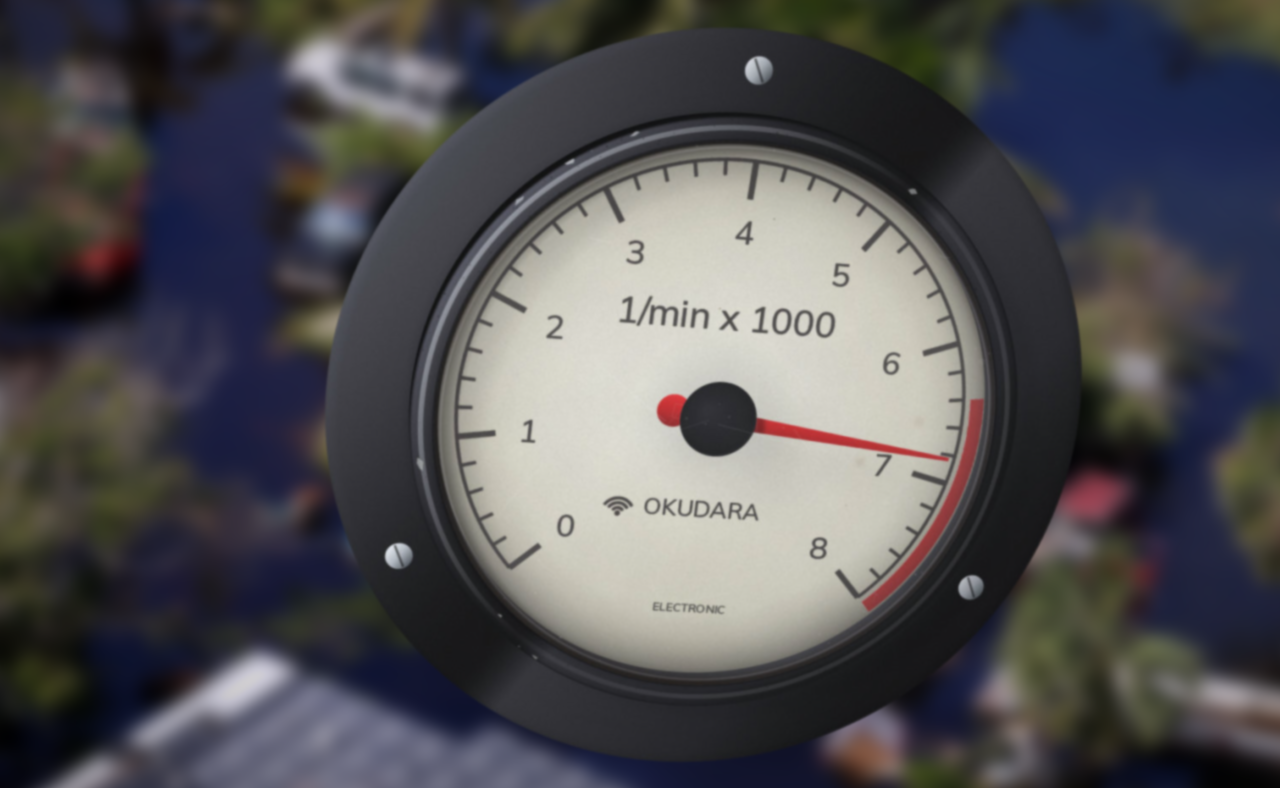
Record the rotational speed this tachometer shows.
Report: 6800 rpm
